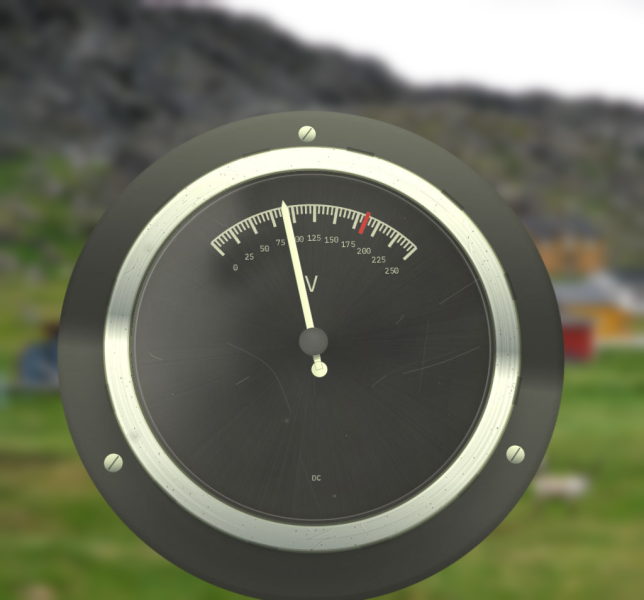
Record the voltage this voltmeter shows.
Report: 90 V
